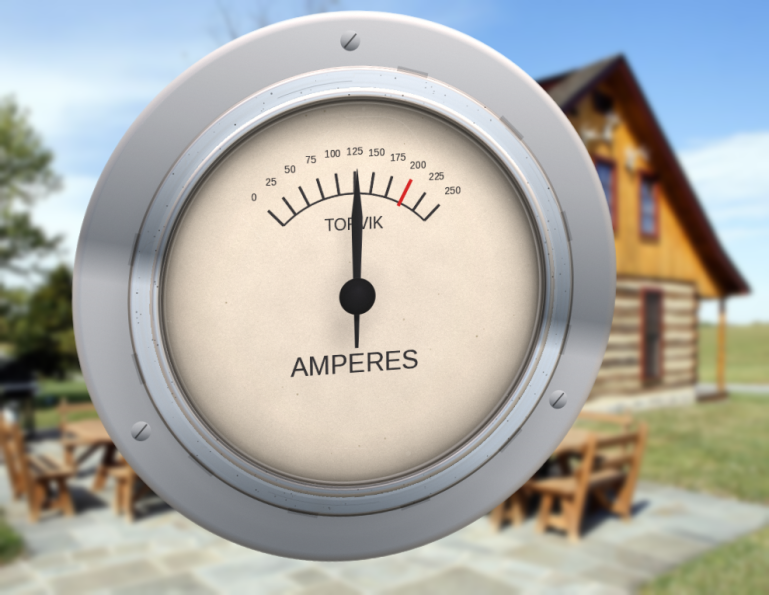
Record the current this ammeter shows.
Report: 125 A
